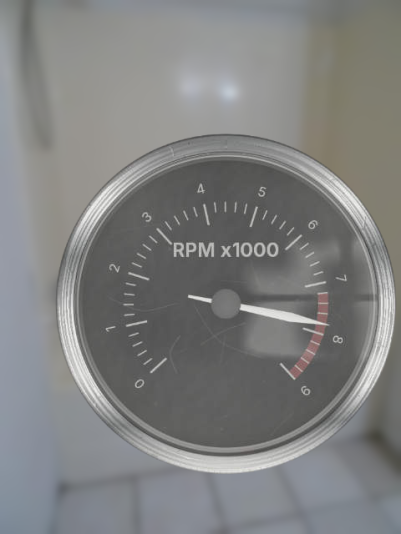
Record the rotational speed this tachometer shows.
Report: 7800 rpm
